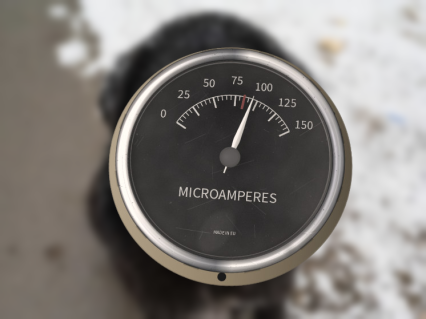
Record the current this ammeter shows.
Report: 95 µA
